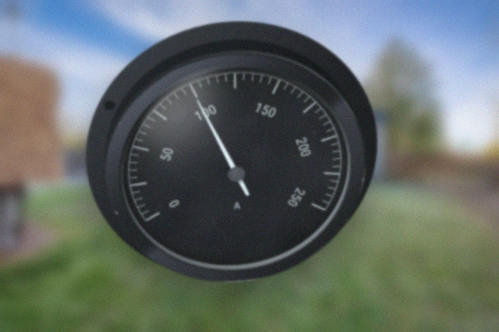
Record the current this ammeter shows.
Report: 100 A
